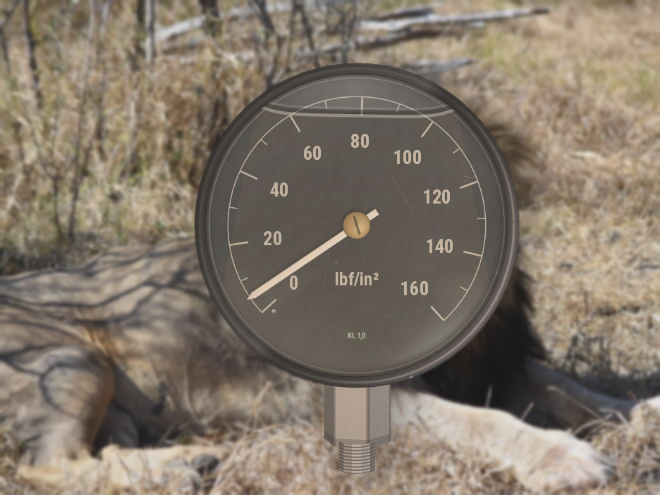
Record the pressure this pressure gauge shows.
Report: 5 psi
